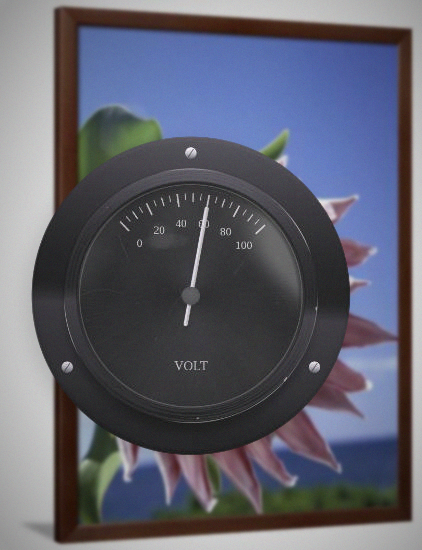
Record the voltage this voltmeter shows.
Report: 60 V
